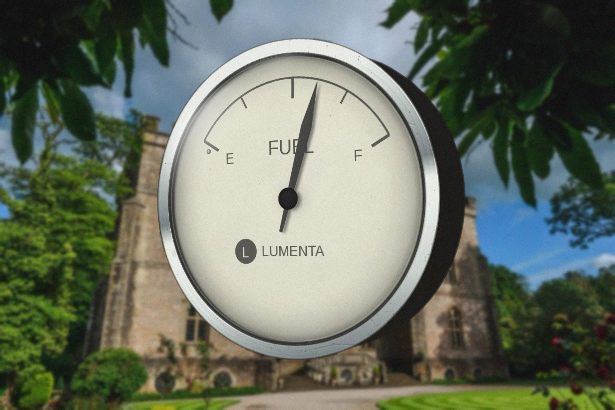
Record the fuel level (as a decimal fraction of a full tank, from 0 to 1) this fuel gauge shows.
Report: 0.625
